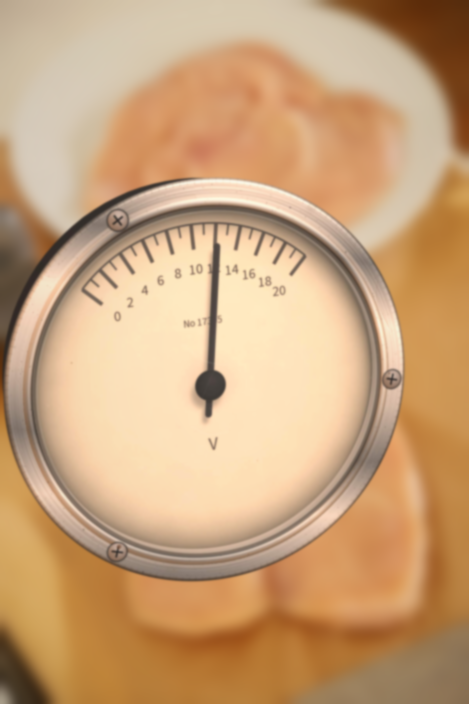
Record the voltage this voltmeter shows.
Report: 12 V
